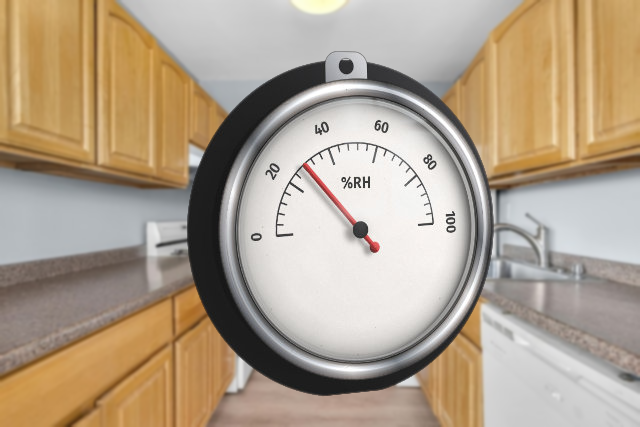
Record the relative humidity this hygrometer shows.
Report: 28 %
